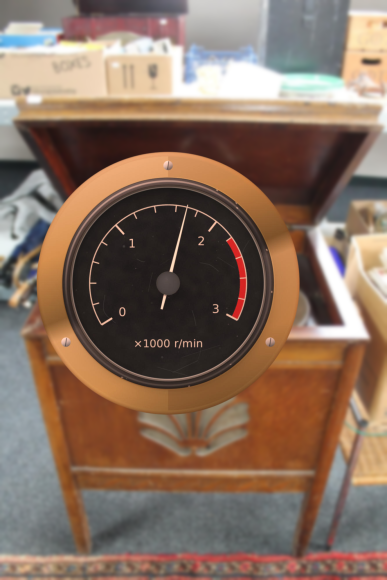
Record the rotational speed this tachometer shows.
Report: 1700 rpm
